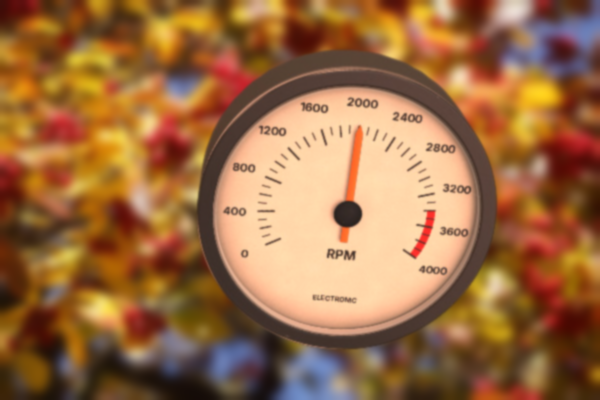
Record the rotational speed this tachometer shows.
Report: 2000 rpm
